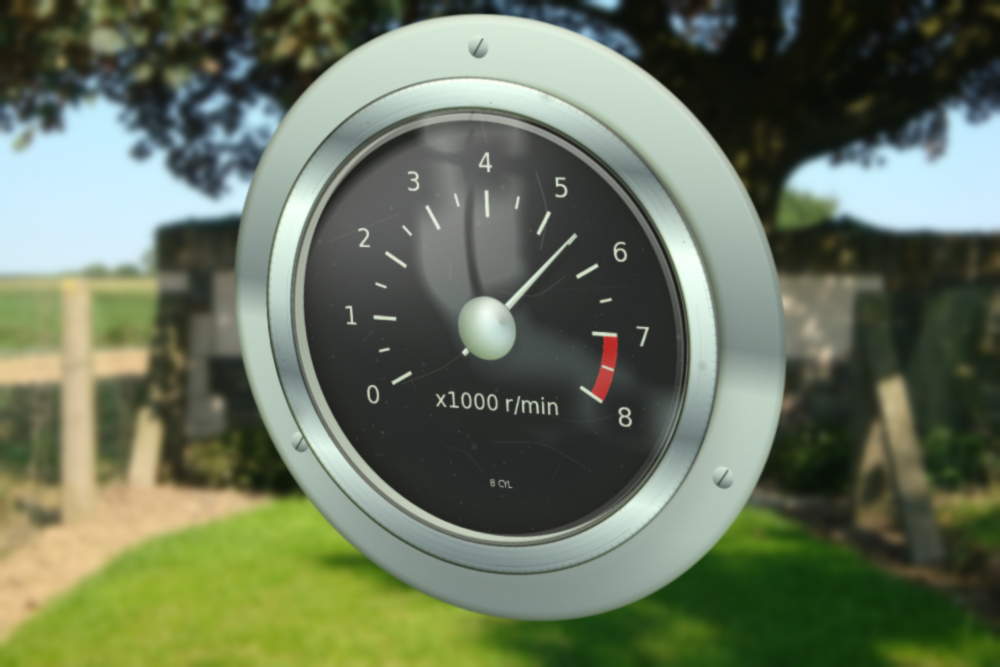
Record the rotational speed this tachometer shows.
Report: 5500 rpm
